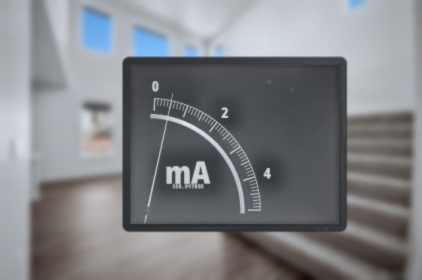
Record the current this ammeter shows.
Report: 0.5 mA
